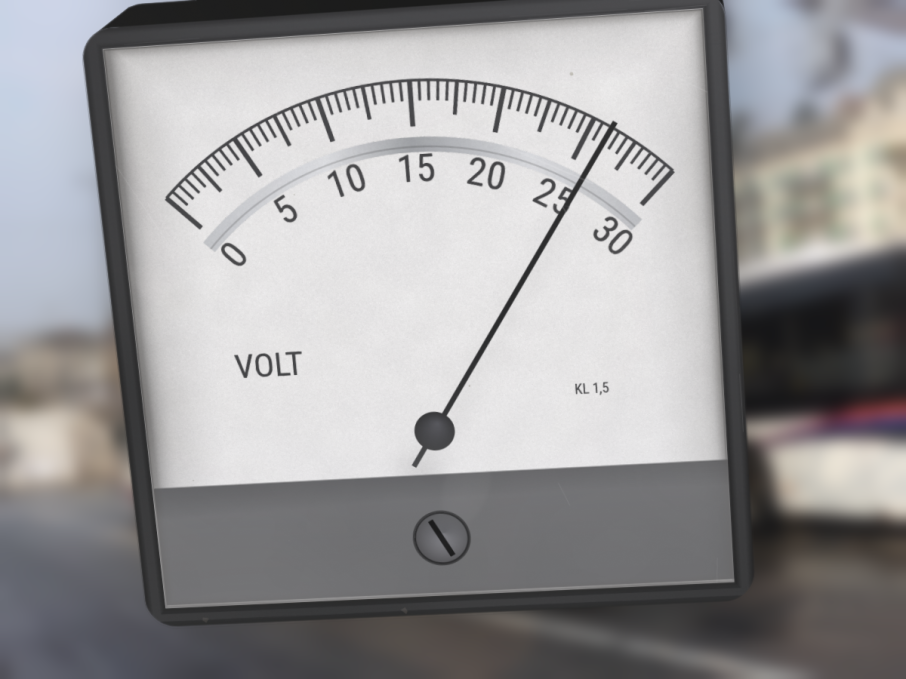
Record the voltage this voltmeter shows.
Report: 26 V
